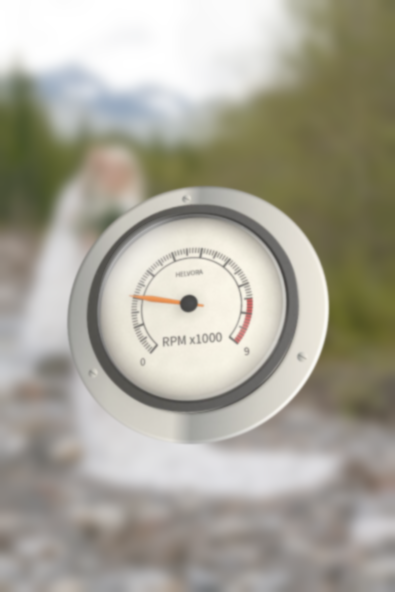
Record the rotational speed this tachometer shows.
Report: 2000 rpm
